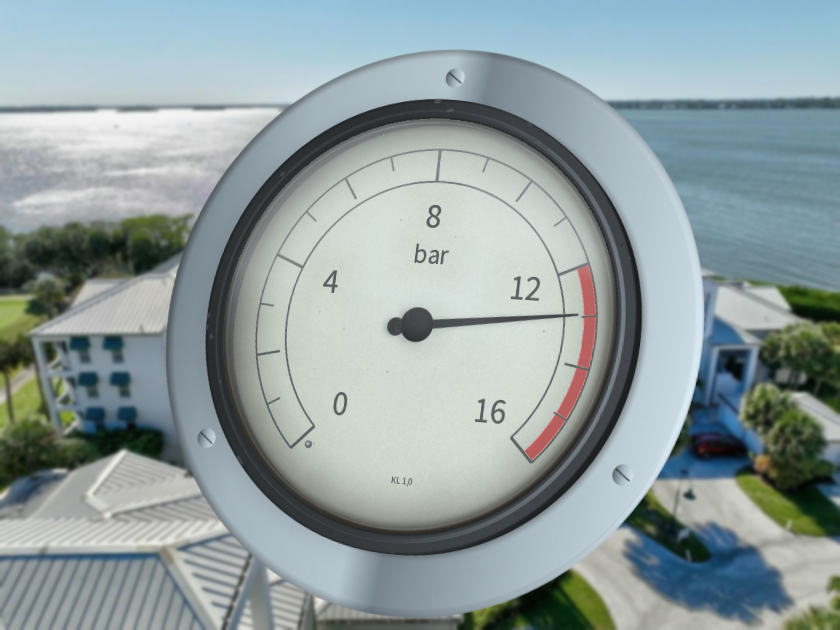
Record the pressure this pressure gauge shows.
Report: 13 bar
